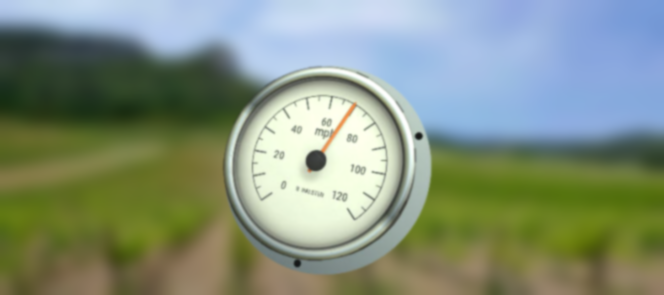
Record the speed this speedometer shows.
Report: 70 mph
